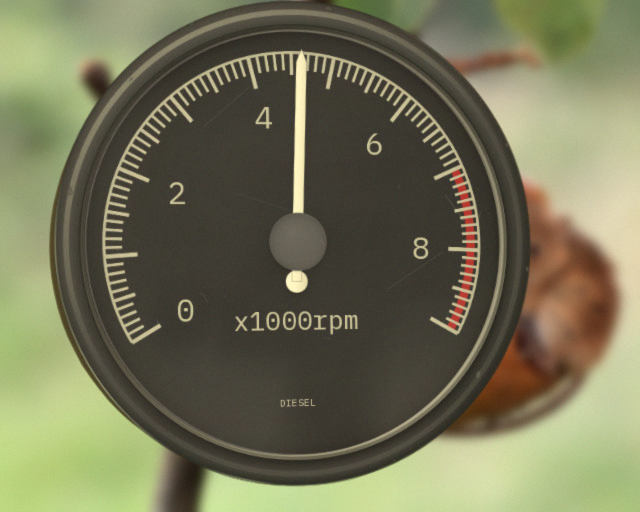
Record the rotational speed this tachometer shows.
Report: 4600 rpm
